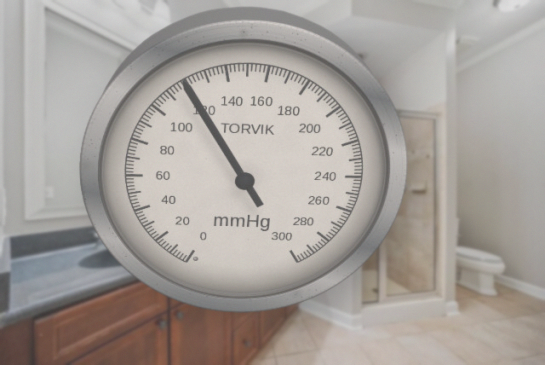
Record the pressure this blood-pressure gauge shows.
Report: 120 mmHg
